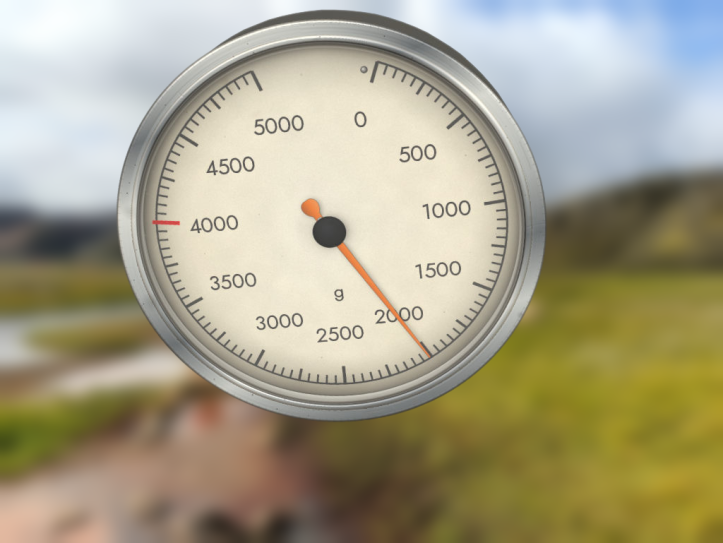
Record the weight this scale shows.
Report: 2000 g
